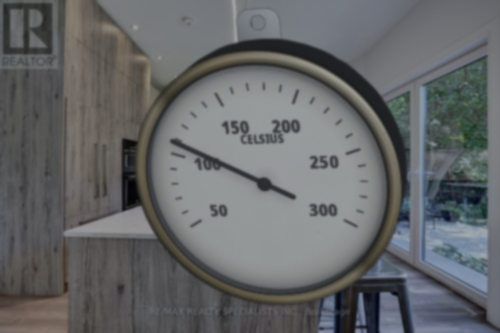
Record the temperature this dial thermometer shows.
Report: 110 °C
